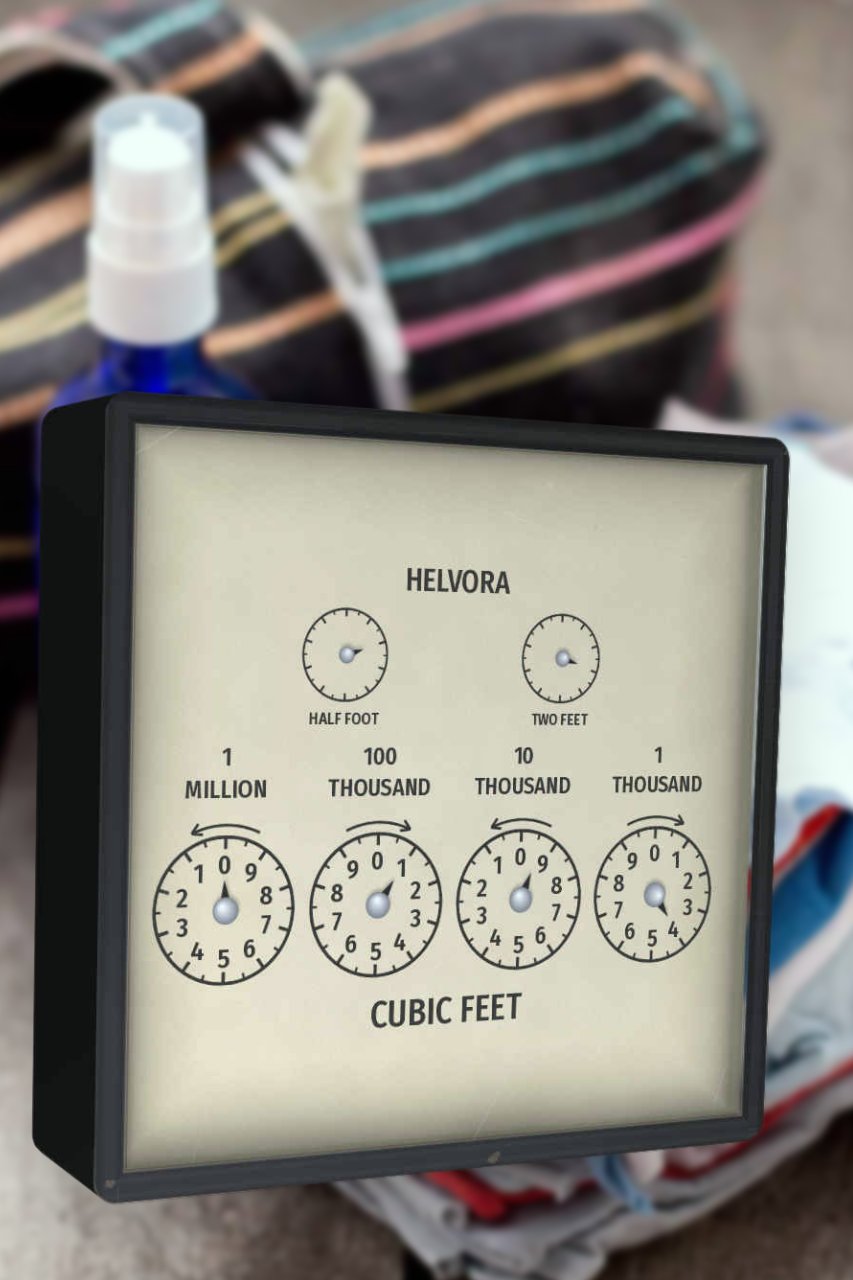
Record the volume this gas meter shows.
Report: 9400 ft³
